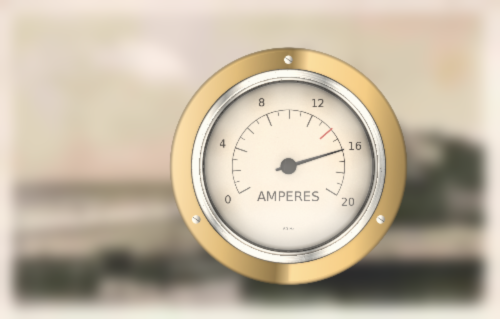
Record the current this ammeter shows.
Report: 16 A
